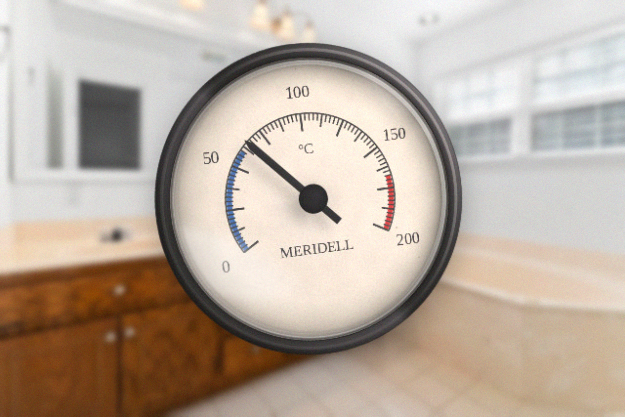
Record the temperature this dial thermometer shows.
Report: 65 °C
